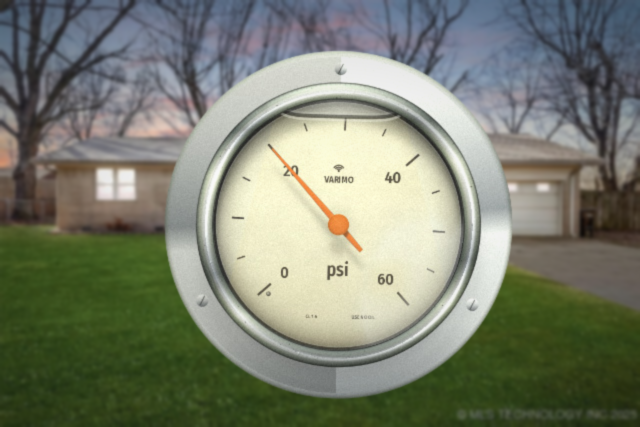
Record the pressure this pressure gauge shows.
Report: 20 psi
